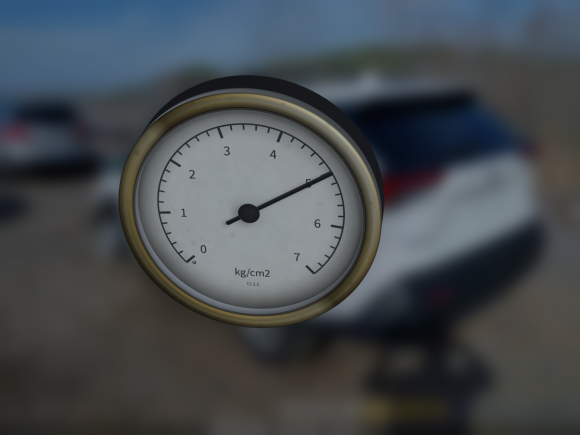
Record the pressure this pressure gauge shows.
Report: 5 kg/cm²
